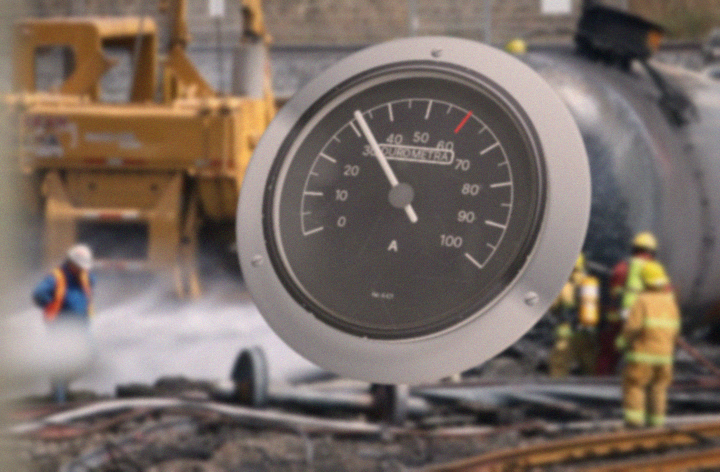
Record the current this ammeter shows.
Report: 32.5 A
